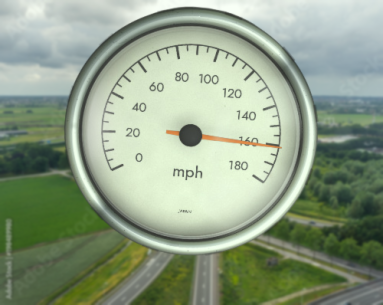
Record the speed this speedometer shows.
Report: 160 mph
